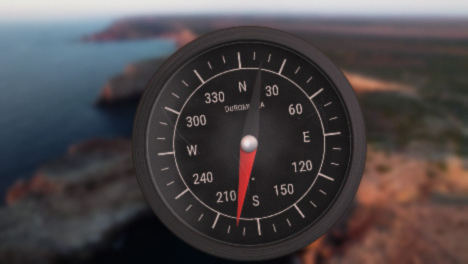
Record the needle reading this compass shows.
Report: 195 °
